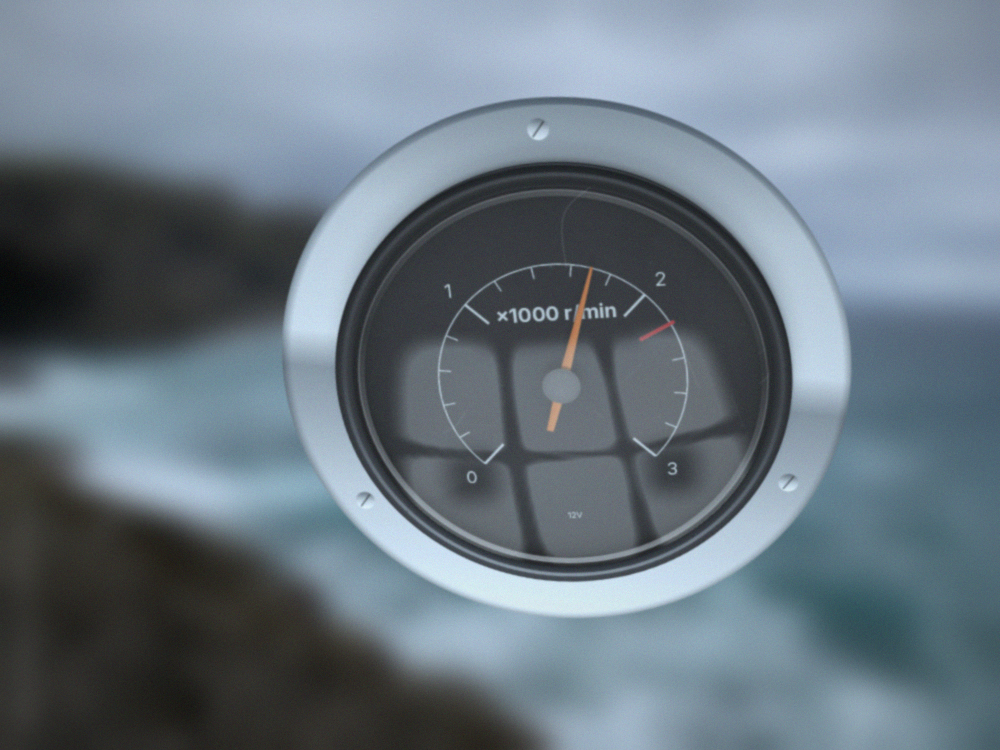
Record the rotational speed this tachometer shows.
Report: 1700 rpm
